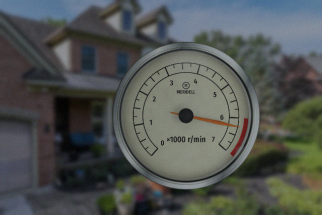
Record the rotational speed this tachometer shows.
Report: 6250 rpm
